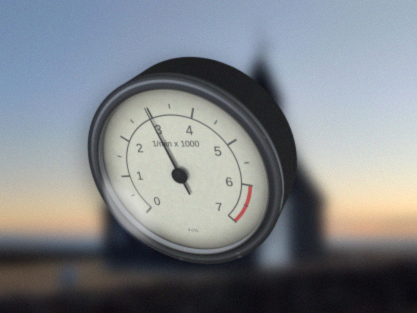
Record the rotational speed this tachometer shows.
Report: 3000 rpm
